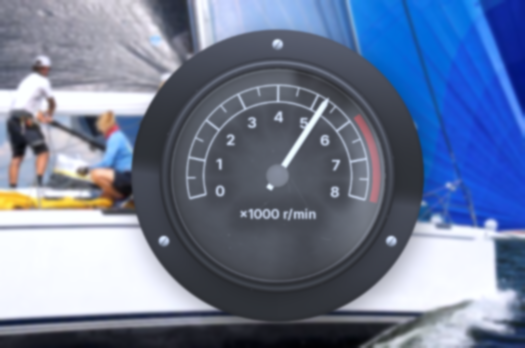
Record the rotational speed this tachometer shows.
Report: 5250 rpm
